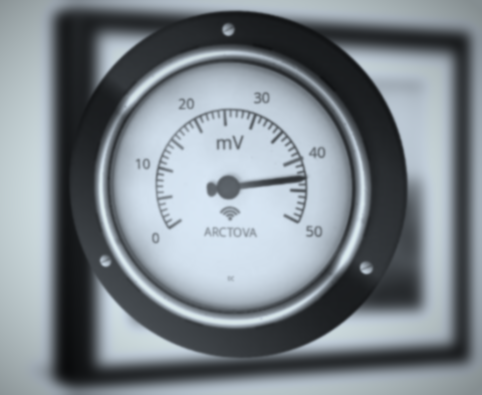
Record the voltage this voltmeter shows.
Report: 43 mV
